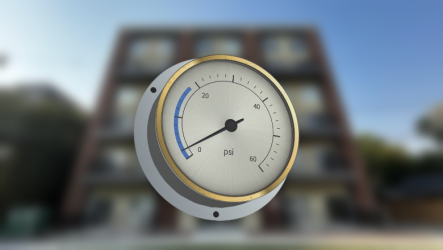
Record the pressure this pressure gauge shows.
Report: 2 psi
